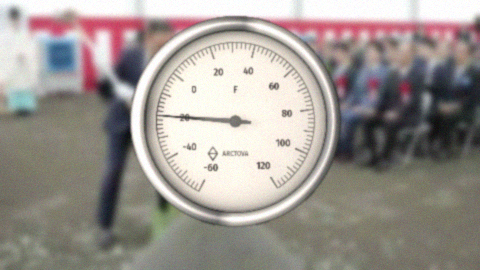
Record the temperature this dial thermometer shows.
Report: -20 °F
